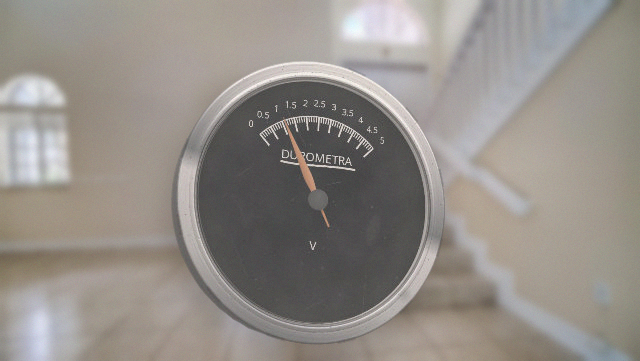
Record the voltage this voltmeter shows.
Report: 1 V
